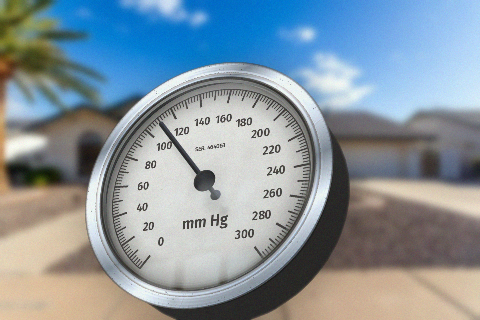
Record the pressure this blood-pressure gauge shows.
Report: 110 mmHg
